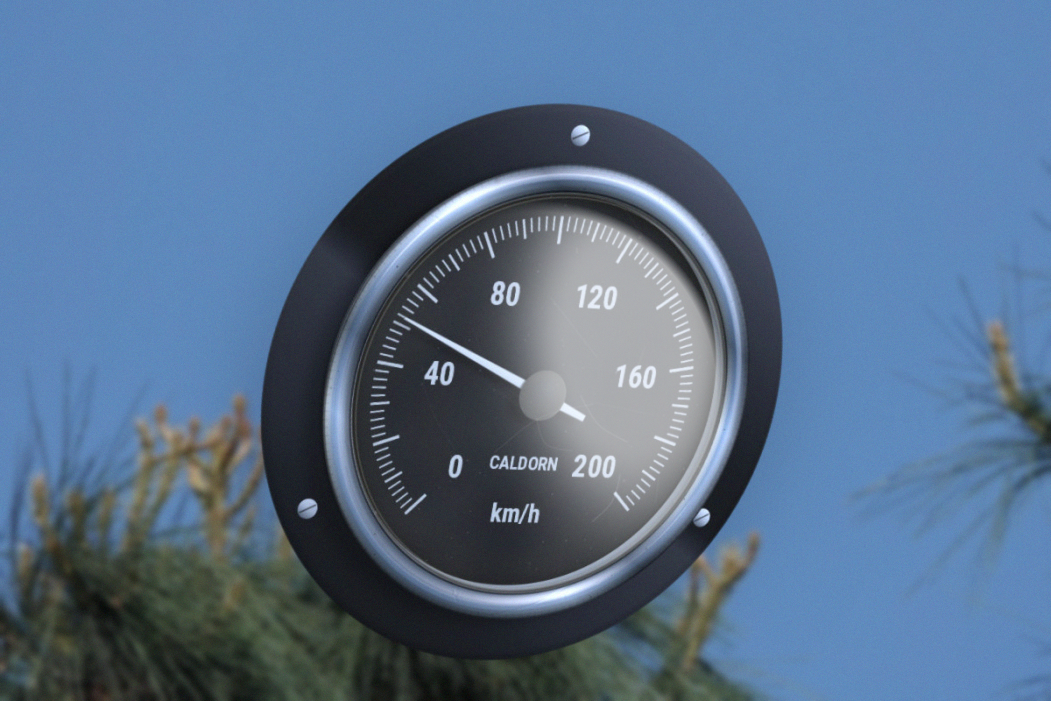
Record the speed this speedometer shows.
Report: 52 km/h
